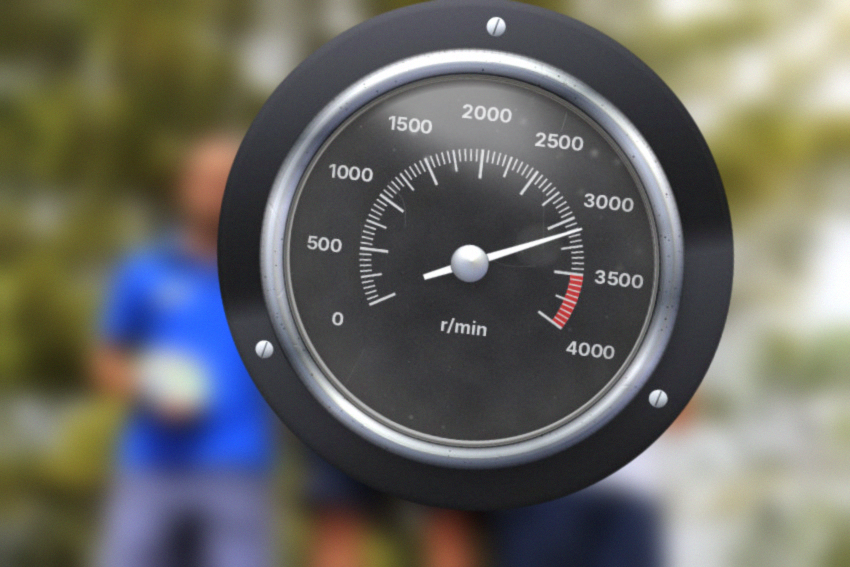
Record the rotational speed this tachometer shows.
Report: 3100 rpm
